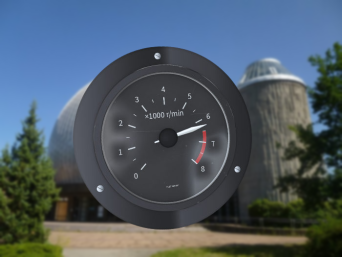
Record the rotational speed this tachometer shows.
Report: 6250 rpm
